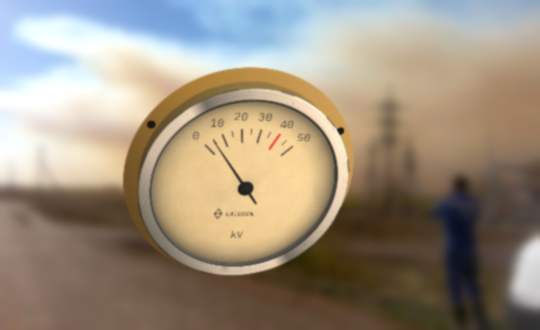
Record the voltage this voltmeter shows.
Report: 5 kV
